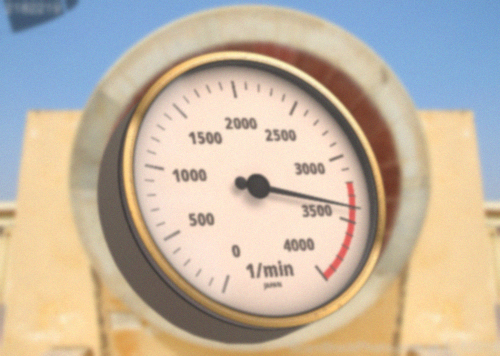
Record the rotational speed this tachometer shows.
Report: 3400 rpm
